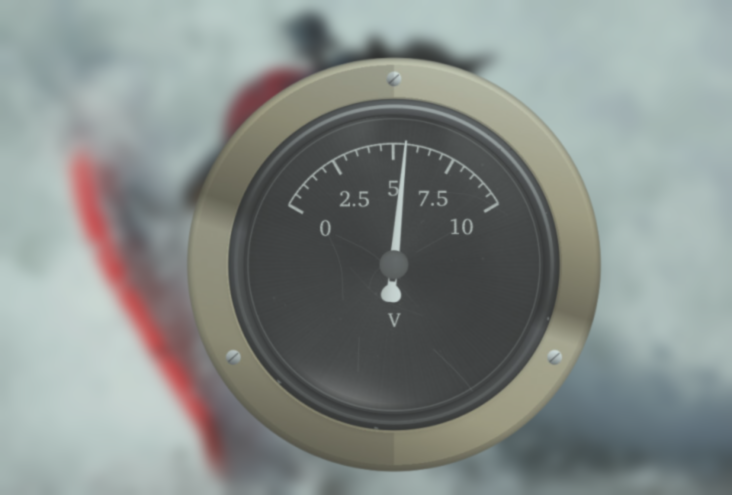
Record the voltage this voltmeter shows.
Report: 5.5 V
